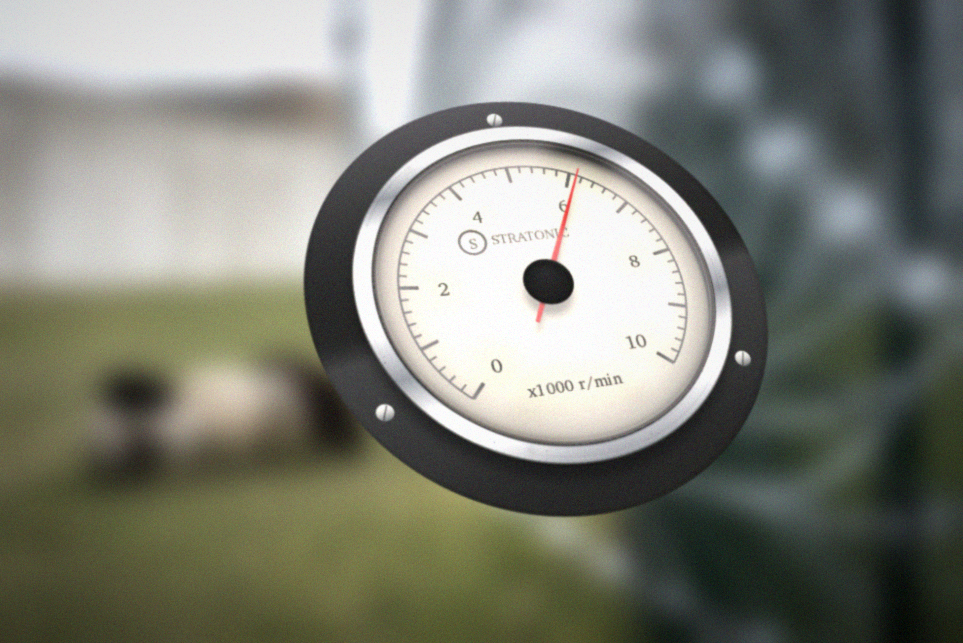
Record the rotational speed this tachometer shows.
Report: 6100 rpm
